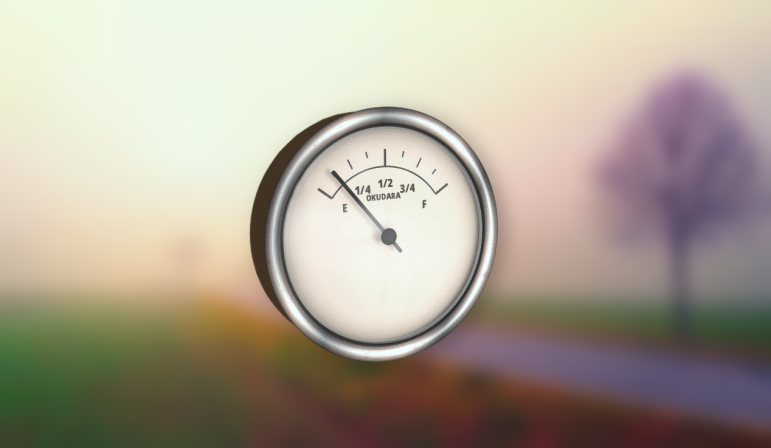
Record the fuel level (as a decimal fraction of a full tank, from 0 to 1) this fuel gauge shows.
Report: 0.125
